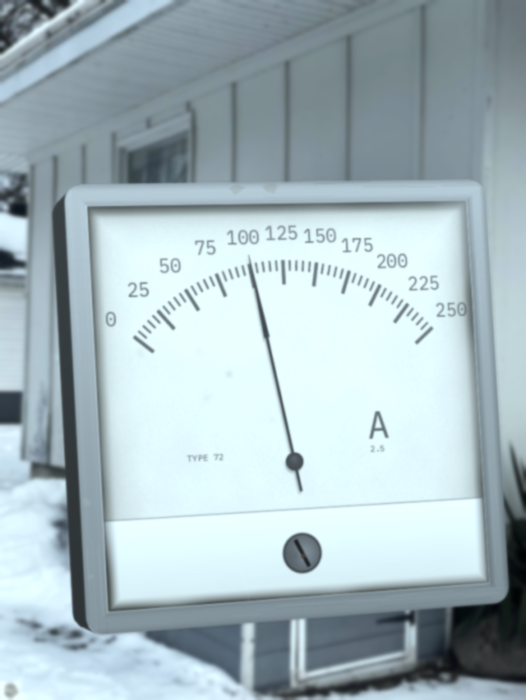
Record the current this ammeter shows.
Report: 100 A
